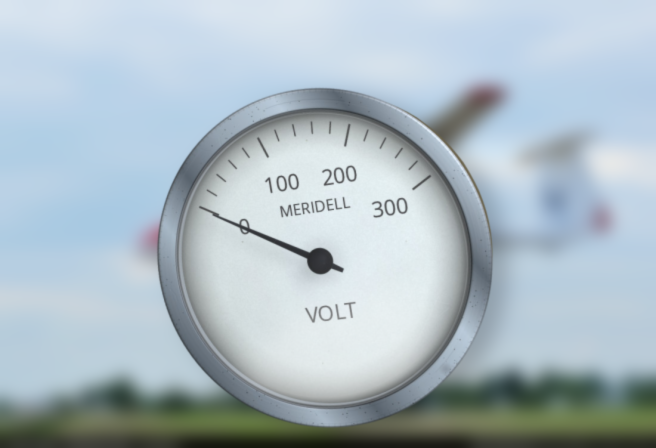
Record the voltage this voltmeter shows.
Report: 0 V
